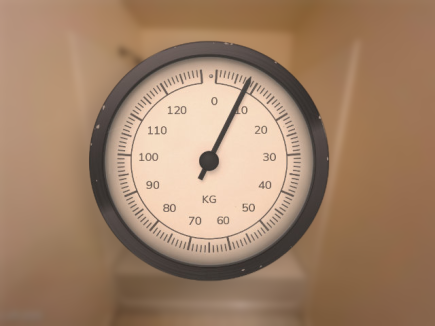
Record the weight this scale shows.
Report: 8 kg
